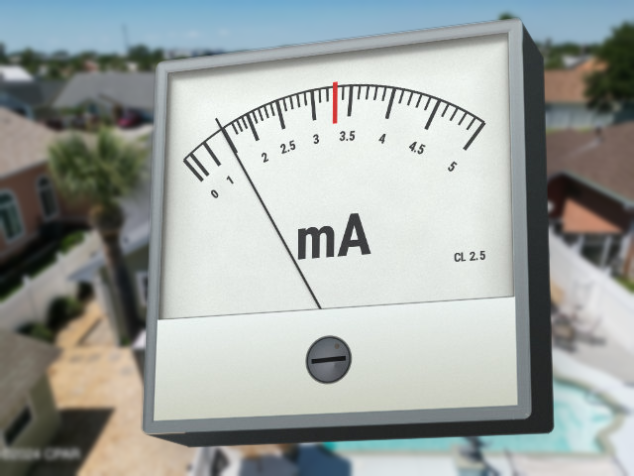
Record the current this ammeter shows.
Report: 1.5 mA
